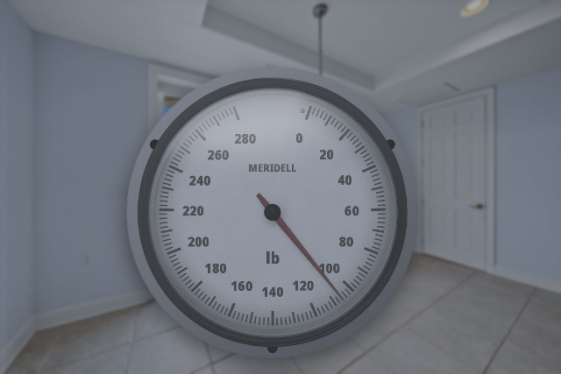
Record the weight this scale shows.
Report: 106 lb
